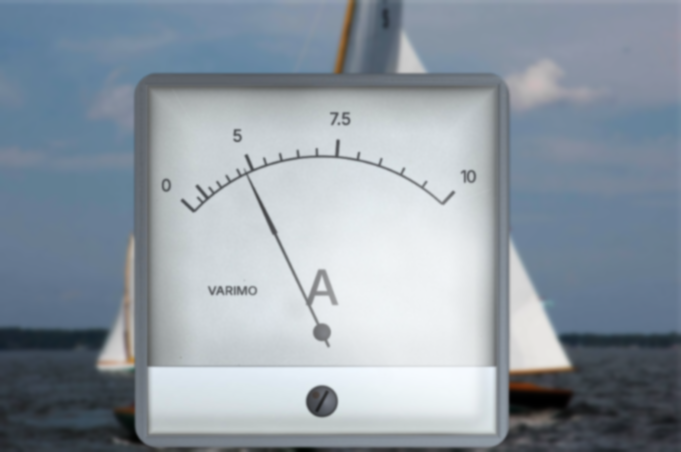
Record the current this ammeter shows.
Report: 4.75 A
